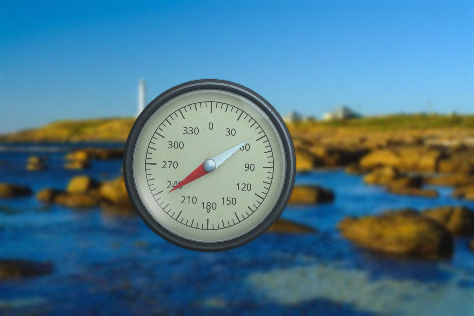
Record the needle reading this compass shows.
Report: 235 °
